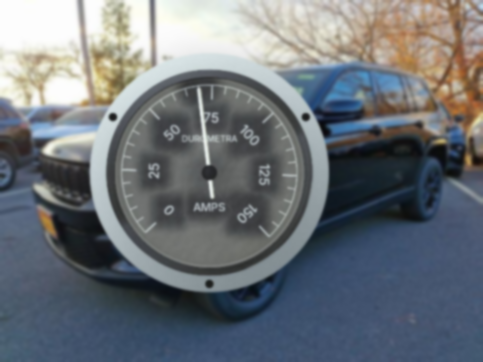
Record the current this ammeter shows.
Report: 70 A
